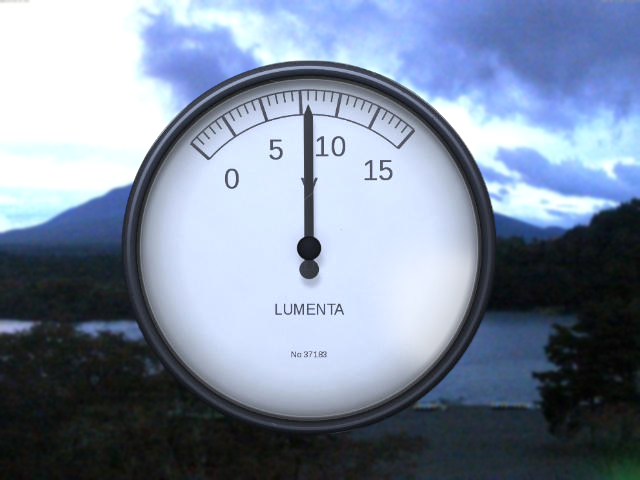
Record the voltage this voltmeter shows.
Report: 8 V
